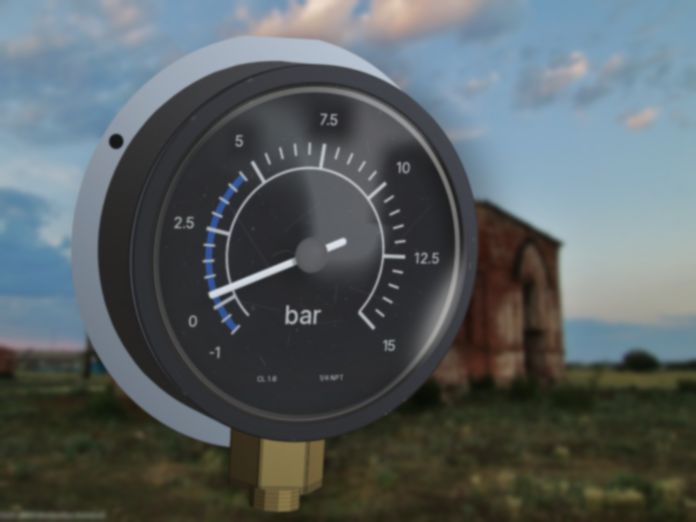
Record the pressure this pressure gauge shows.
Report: 0.5 bar
